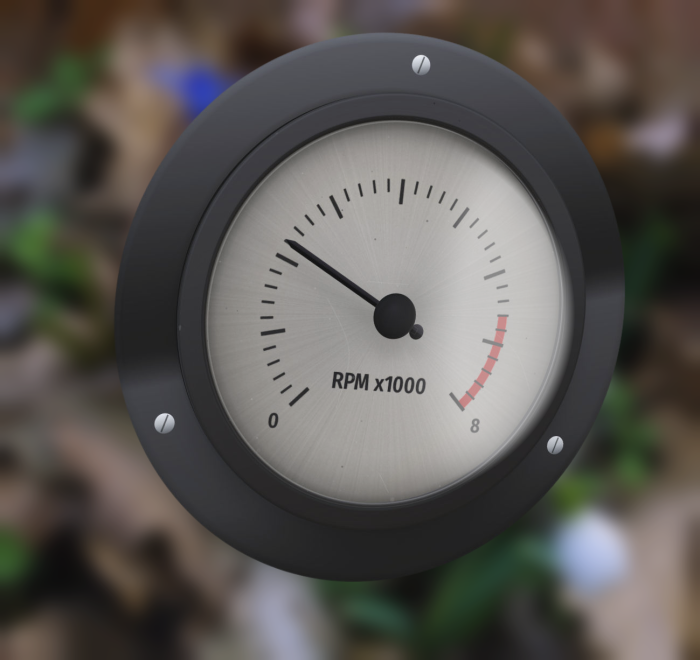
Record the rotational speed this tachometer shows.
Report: 2200 rpm
